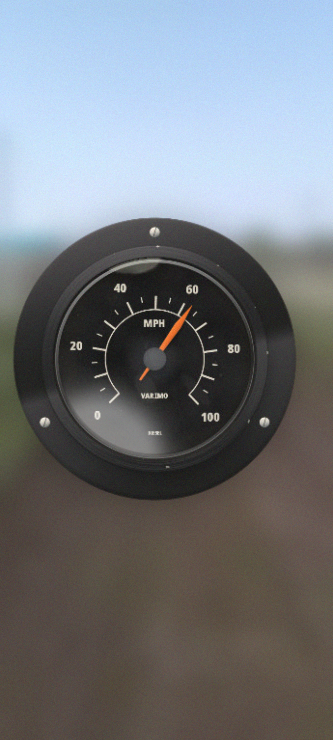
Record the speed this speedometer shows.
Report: 62.5 mph
